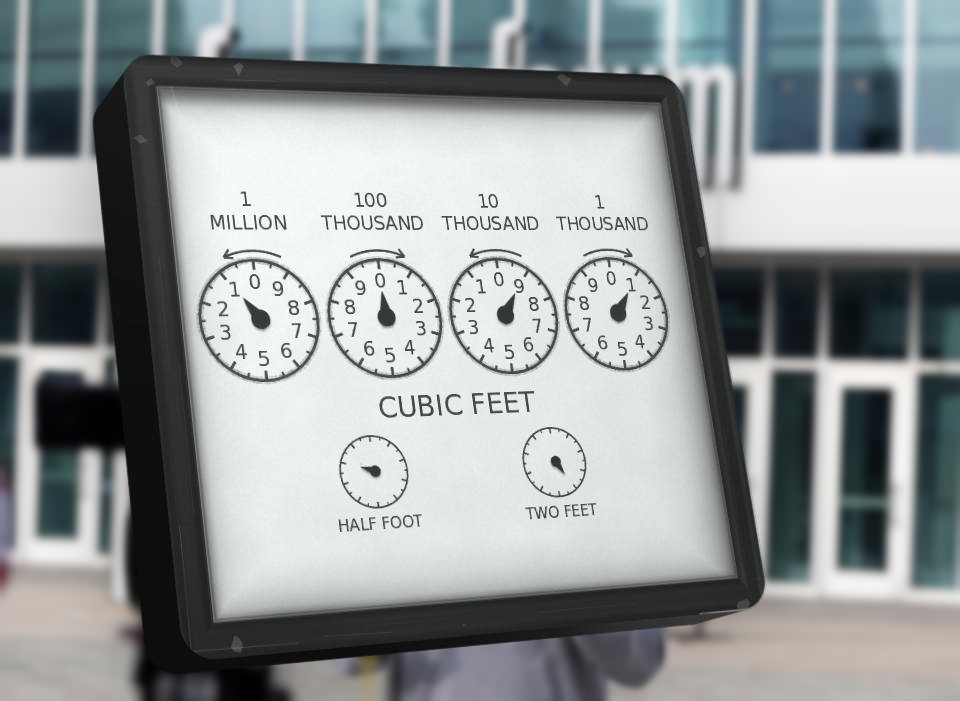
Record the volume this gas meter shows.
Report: 99100 ft³
